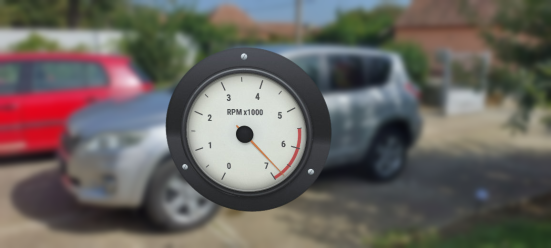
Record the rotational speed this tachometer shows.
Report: 6750 rpm
